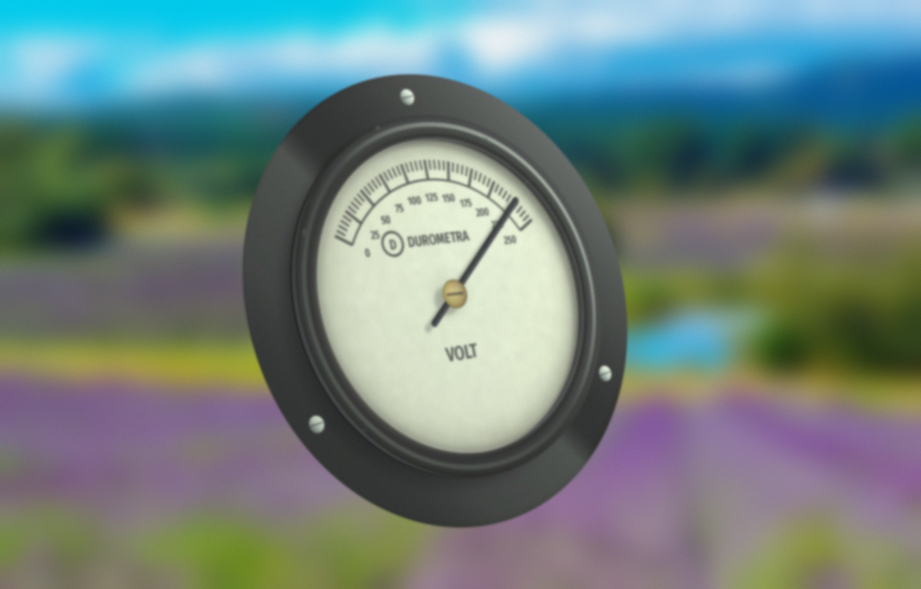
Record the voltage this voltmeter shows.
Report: 225 V
